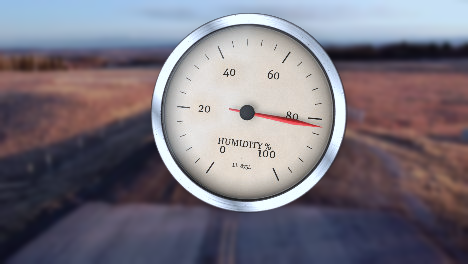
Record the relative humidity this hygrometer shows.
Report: 82 %
